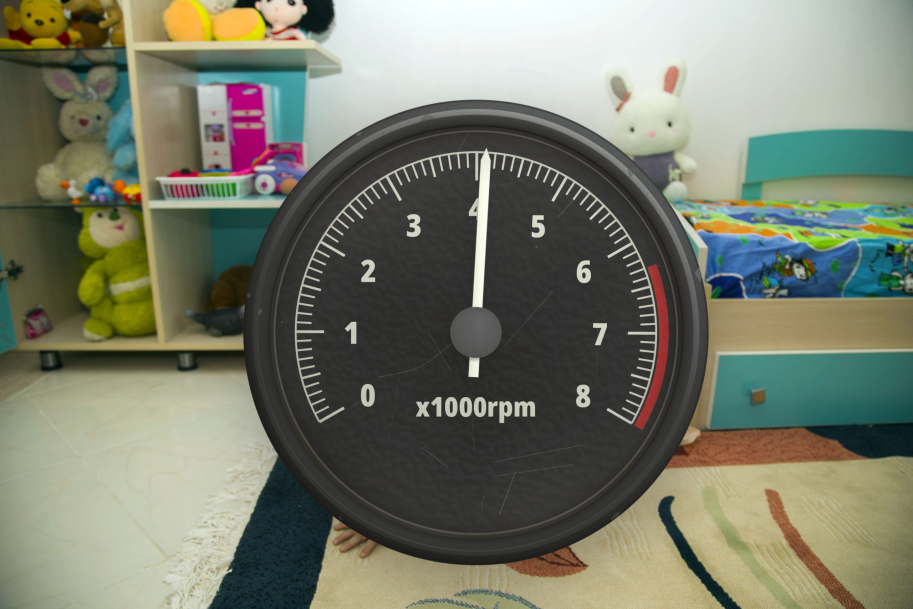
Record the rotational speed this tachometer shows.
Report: 4100 rpm
